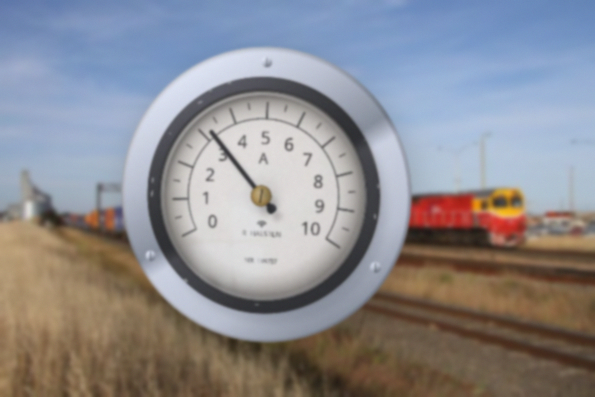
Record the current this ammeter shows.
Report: 3.25 A
